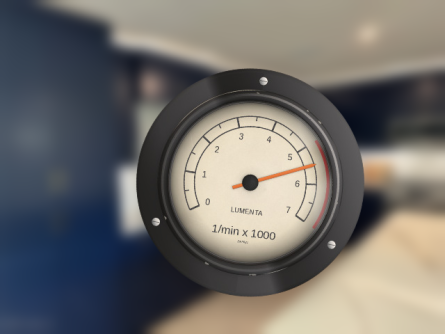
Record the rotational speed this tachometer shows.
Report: 5500 rpm
